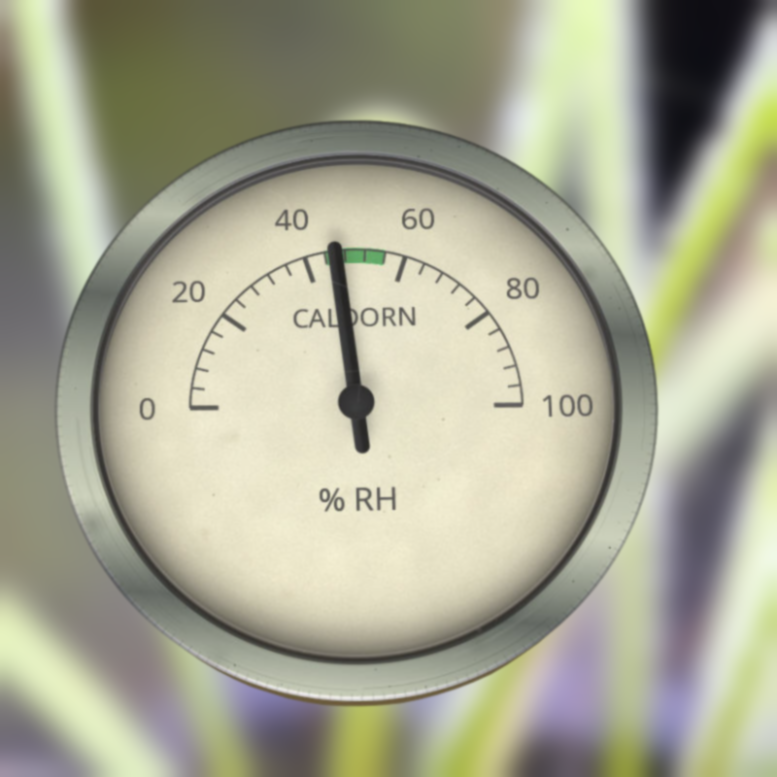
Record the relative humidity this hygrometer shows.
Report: 46 %
